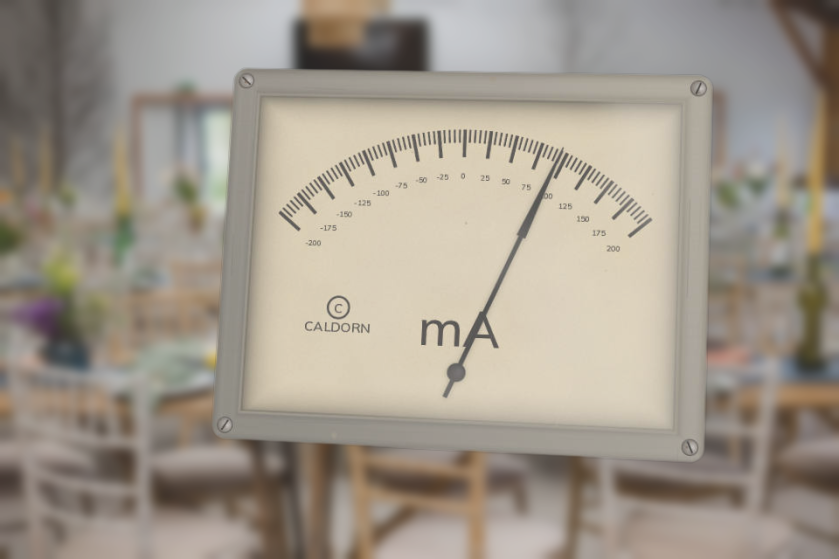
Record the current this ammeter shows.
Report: 95 mA
